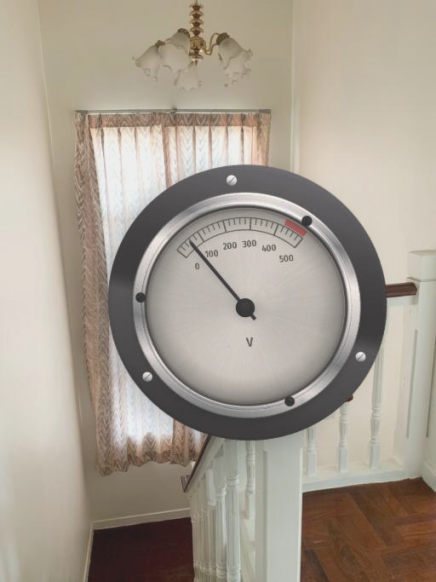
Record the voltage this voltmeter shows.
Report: 60 V
